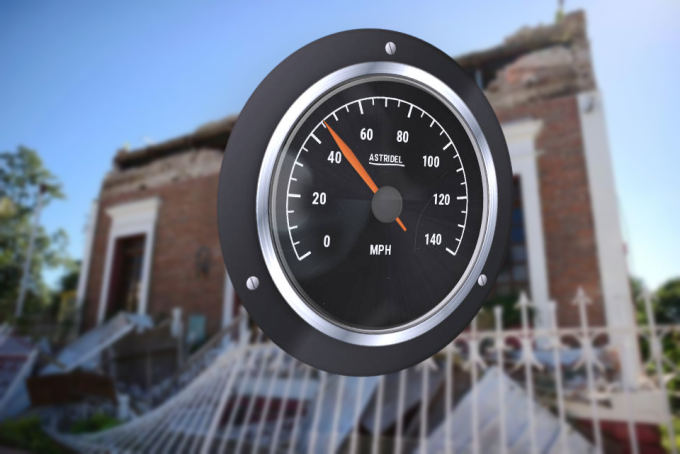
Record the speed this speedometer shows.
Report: 45 mph
